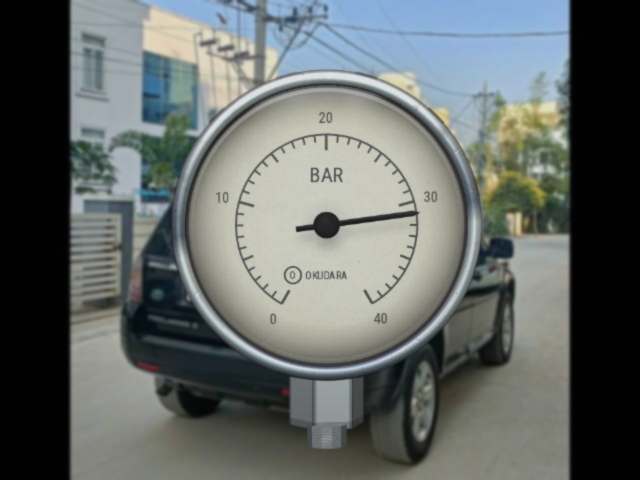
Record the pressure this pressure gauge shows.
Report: 31 bar
